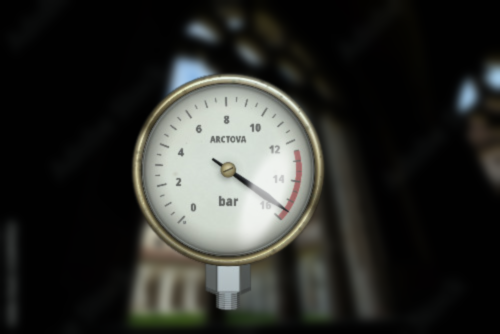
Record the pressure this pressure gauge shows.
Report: 15.5 bar
